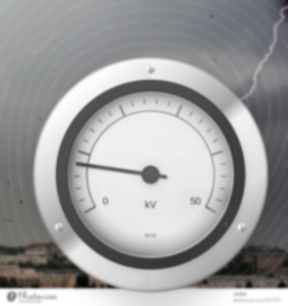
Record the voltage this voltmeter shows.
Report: 8 kV
